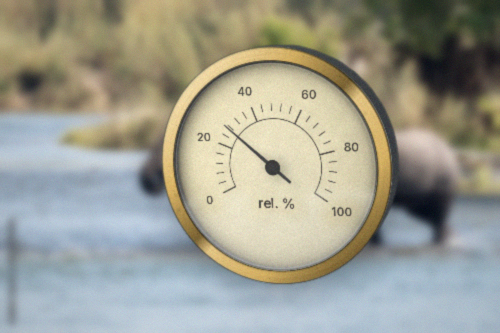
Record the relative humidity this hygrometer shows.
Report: 28 %
